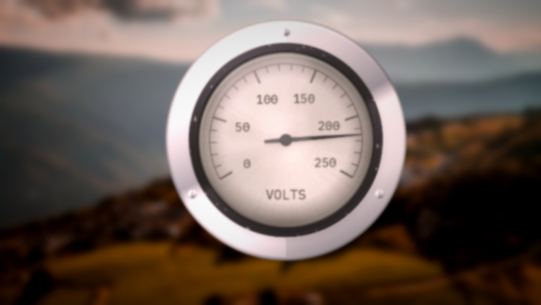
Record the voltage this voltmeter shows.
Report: 215 V
